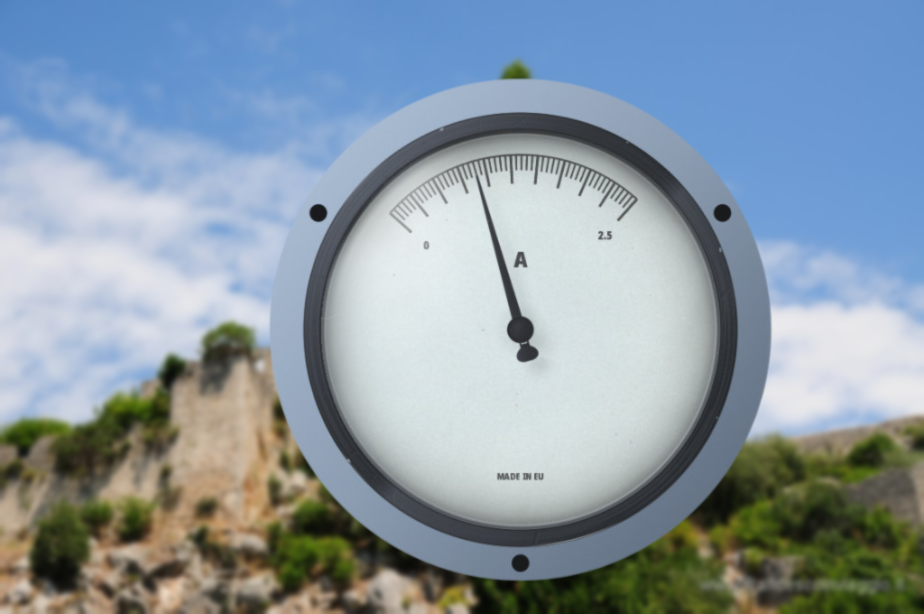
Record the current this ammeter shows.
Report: 0.9 A
